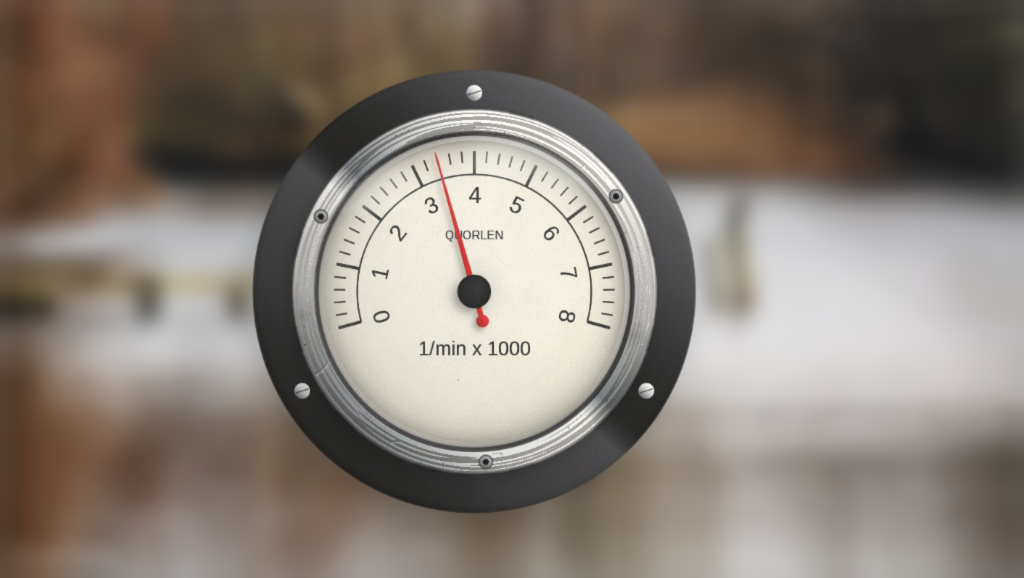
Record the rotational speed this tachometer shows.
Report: 3400 rpm
